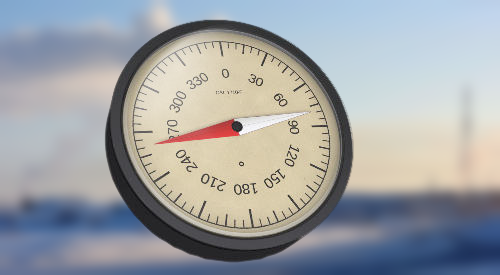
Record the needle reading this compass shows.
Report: 260 °
